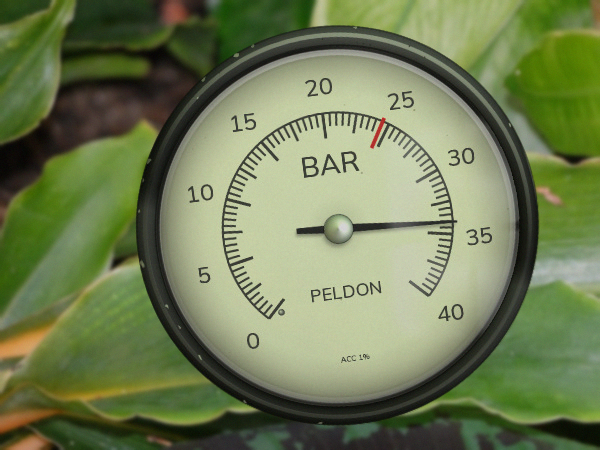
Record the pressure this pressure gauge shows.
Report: 34 bar
